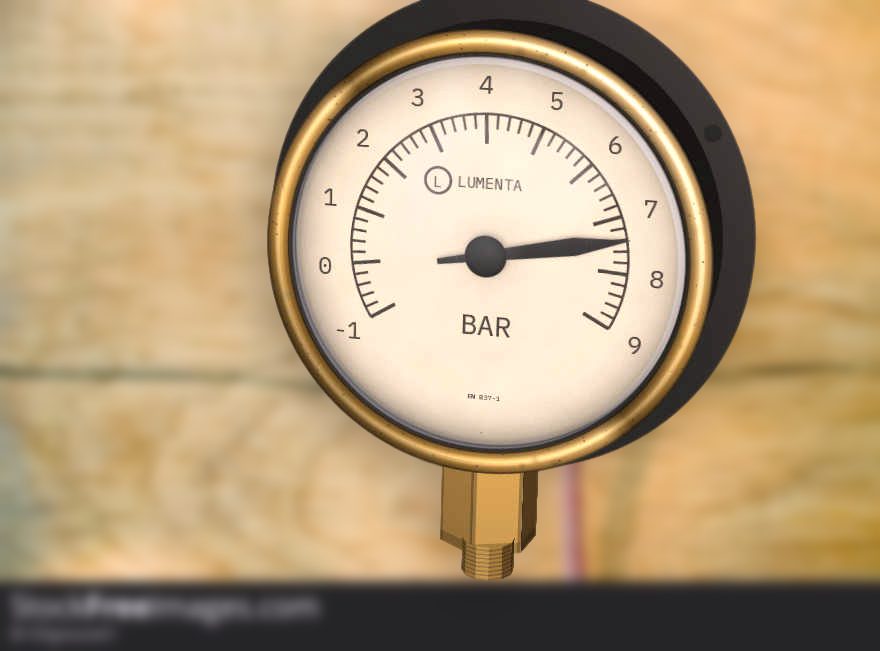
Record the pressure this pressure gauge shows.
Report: 7.4 bar
